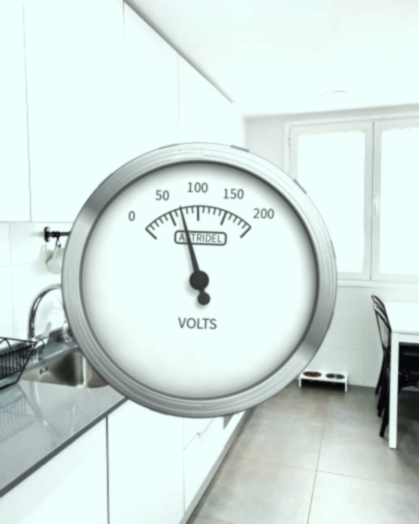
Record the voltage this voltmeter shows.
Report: 70 V
